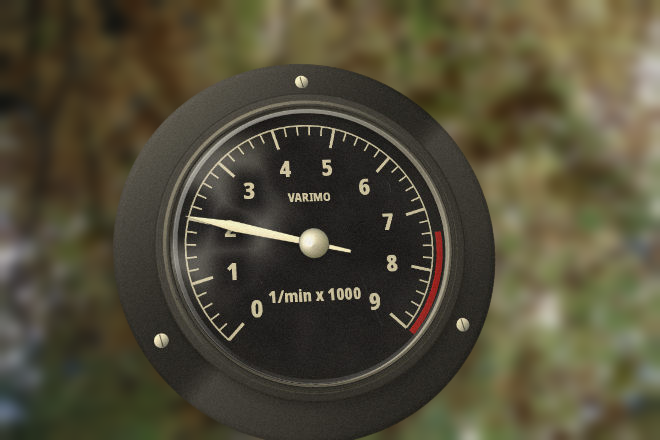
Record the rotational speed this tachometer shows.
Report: 2000 rpm
